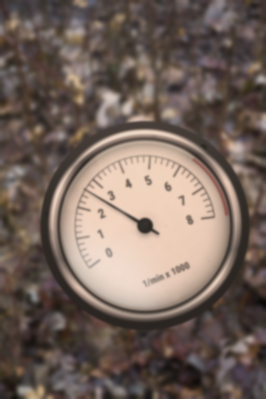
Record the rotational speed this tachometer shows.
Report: 2600 rpm
